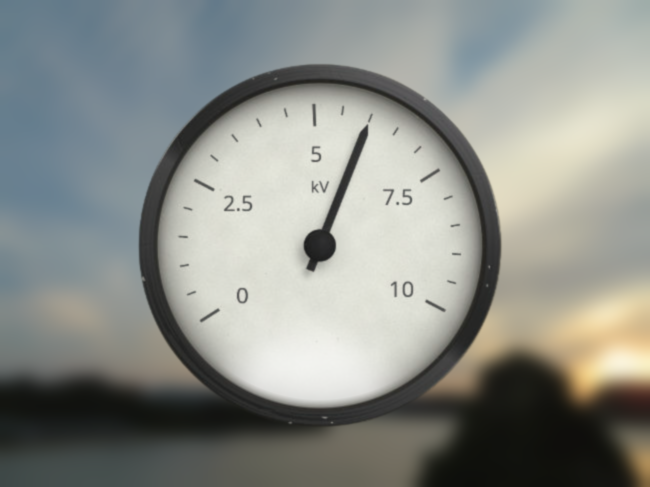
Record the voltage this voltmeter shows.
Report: 6 kV
